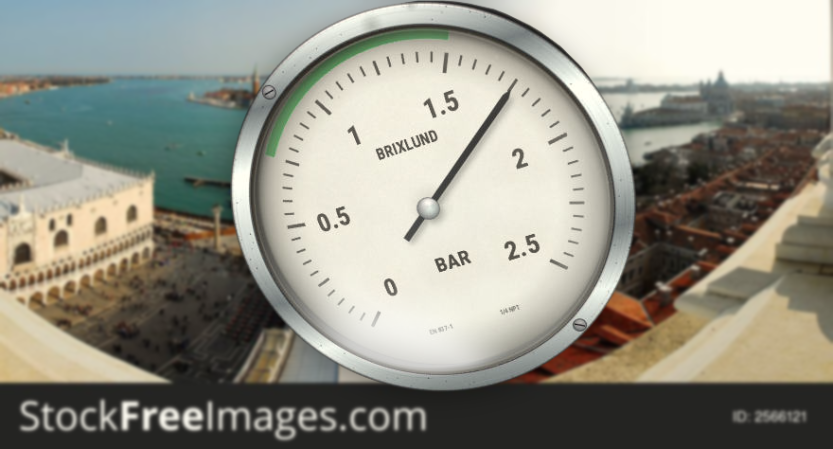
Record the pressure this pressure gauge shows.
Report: 1.75 bar
